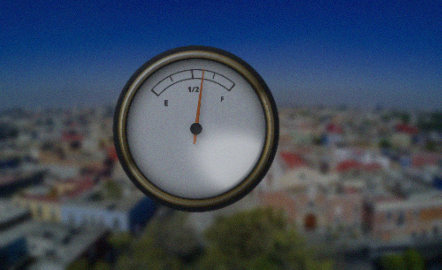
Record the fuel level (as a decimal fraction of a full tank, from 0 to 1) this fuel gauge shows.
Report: 0.625
